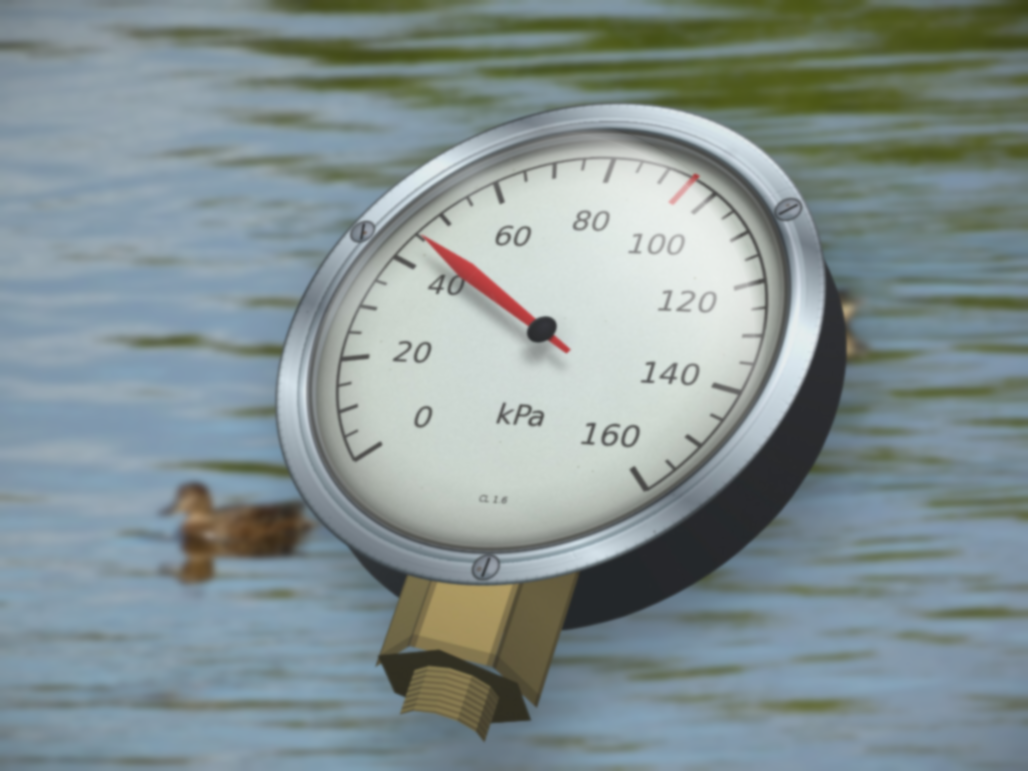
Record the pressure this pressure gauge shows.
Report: 45 kPa
